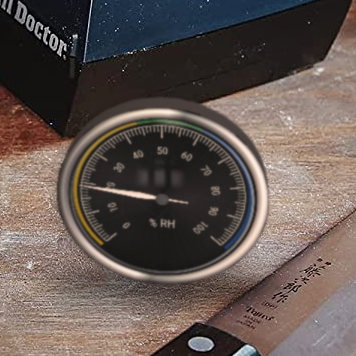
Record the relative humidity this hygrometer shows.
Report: 20 %
